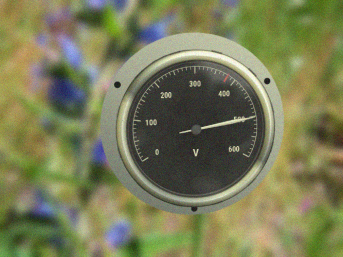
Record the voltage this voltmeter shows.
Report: 500 V
